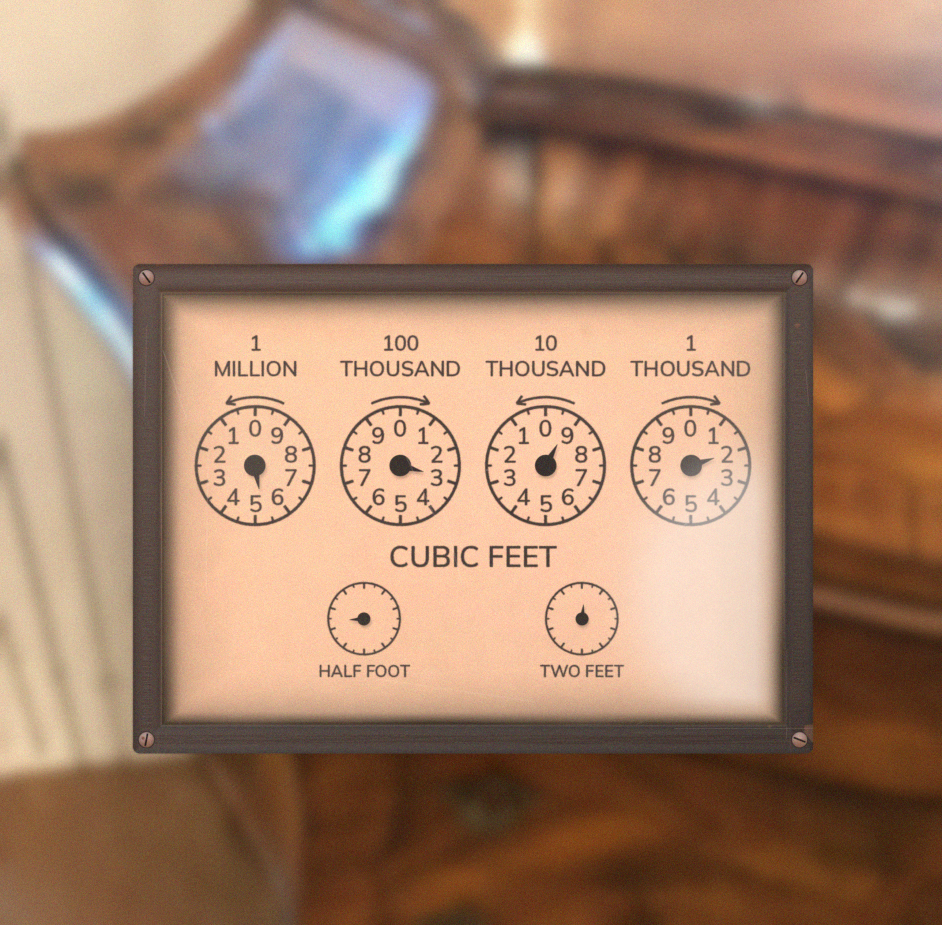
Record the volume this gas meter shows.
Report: 529200 ft³
